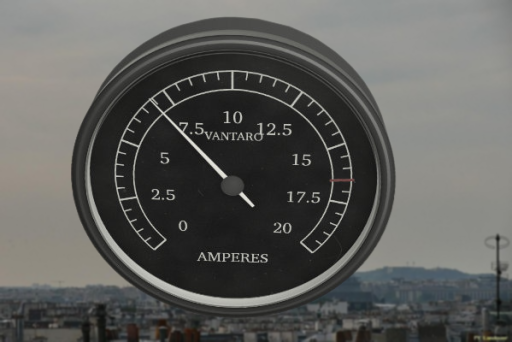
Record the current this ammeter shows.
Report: 7 A
